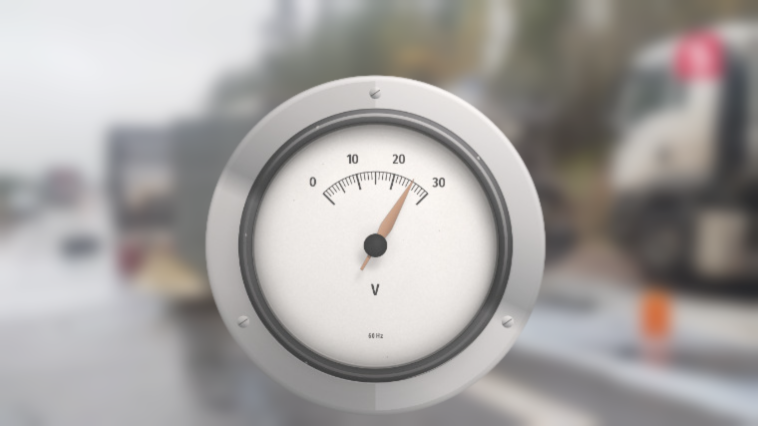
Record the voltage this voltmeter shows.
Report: 25 V
